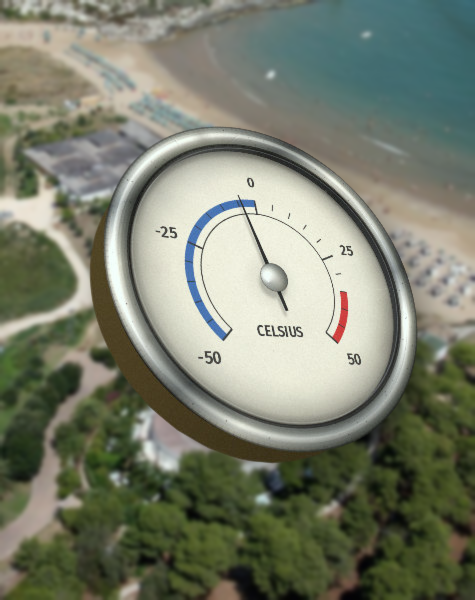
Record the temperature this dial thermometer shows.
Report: -5 °C
